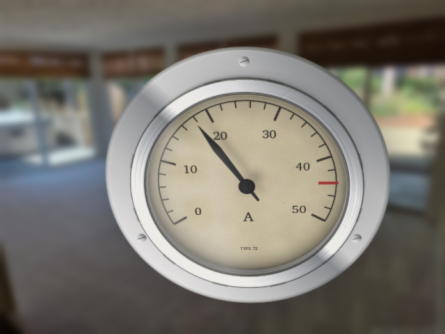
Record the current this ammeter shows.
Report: 18 A
